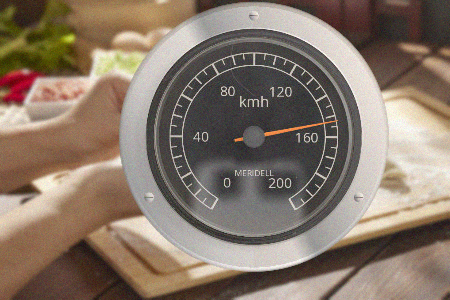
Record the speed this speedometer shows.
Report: 152.5 km/h
